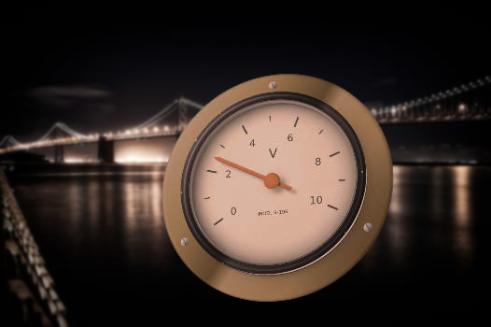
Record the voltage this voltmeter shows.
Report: 2.5 V
